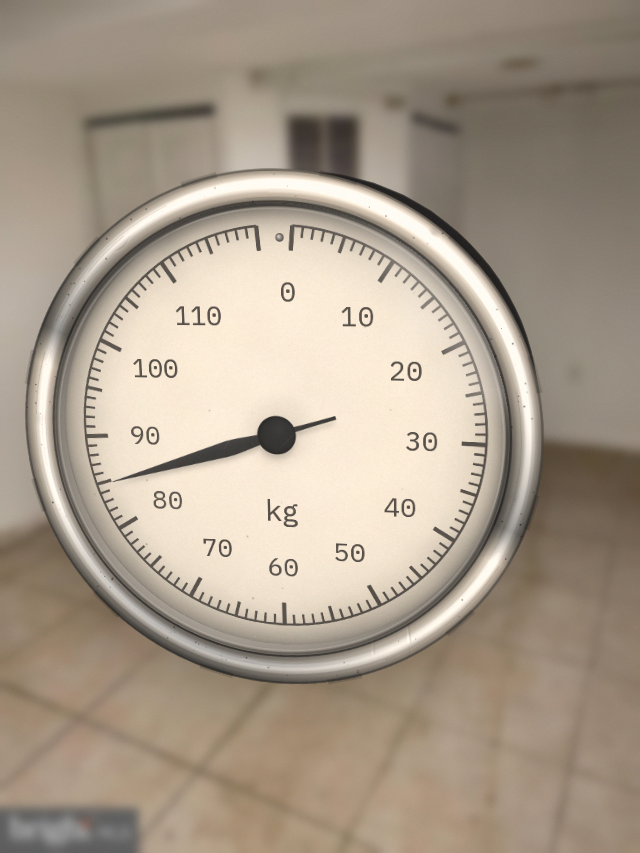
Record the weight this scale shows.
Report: 85 kg
